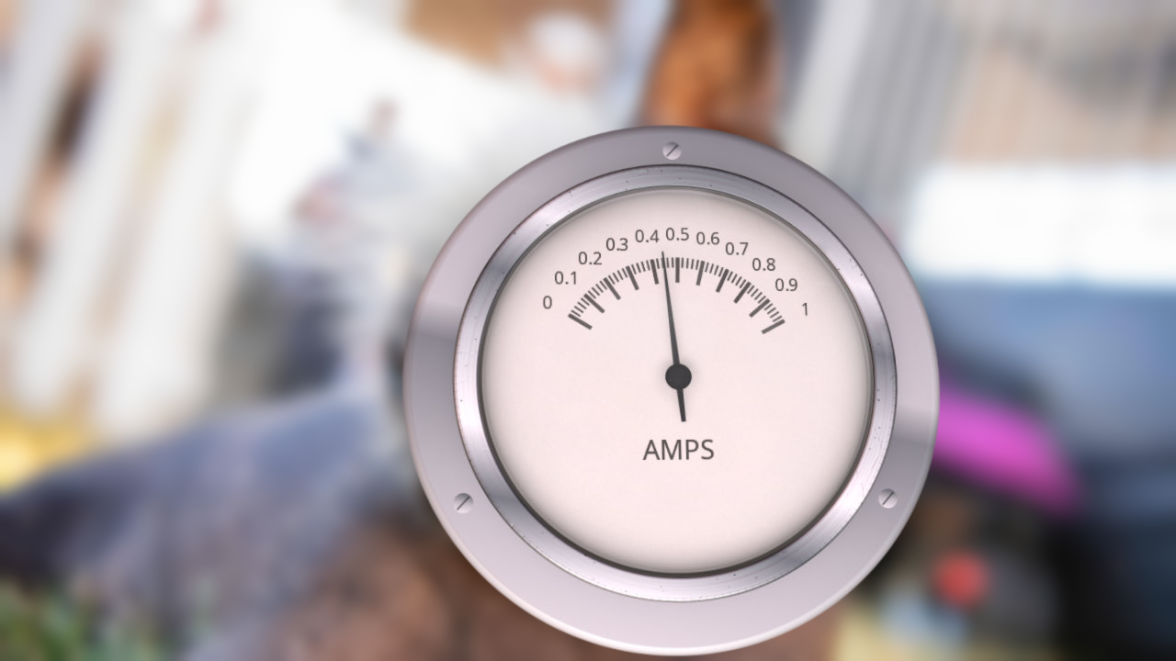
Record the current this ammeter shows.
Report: 0.44 A
